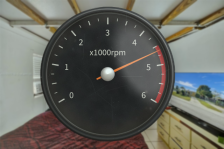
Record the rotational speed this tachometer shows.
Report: 4625 rpm
